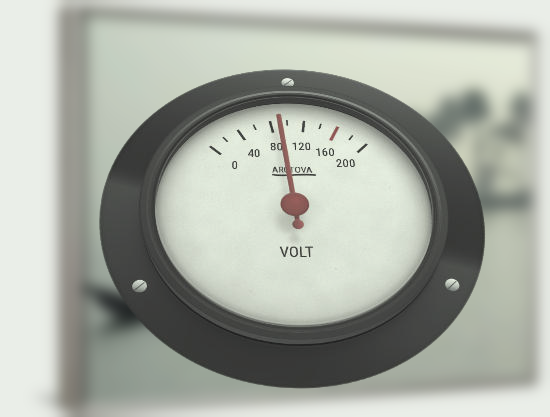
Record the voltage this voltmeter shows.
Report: 90 V
